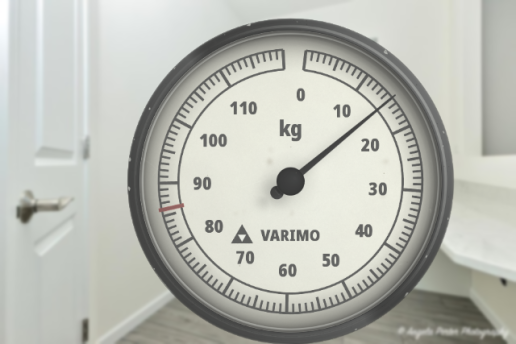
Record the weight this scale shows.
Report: 15 kg
